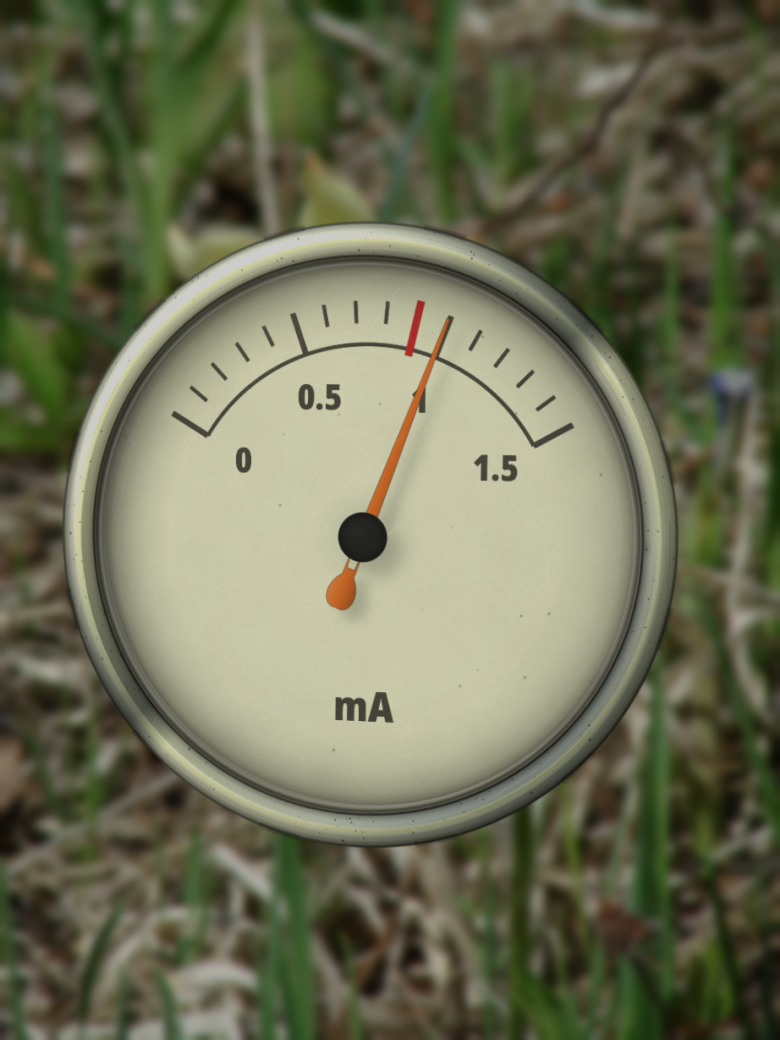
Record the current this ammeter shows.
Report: 1 mA
